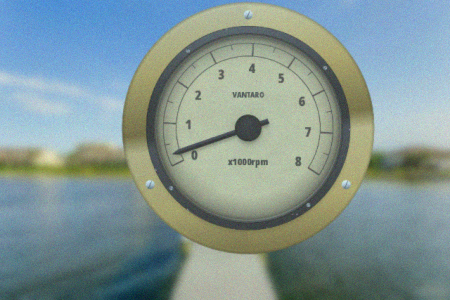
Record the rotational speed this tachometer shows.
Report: 250 rpm
